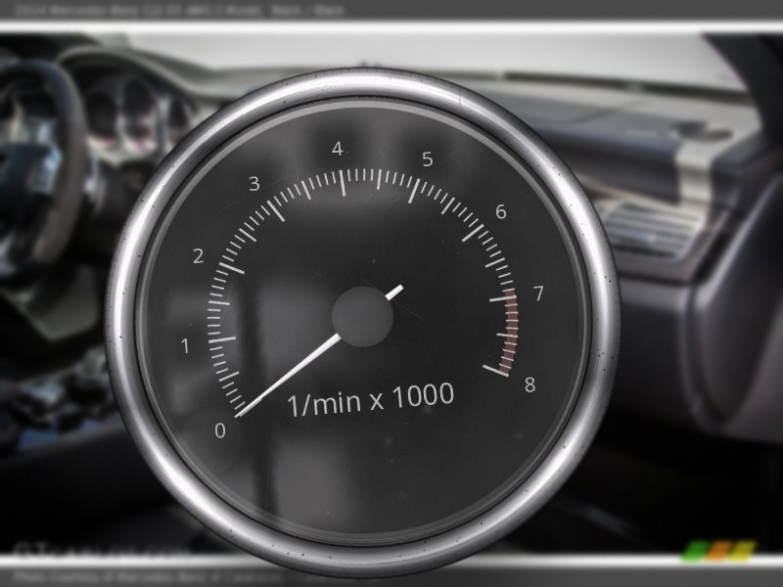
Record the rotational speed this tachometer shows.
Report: 0 rpm
